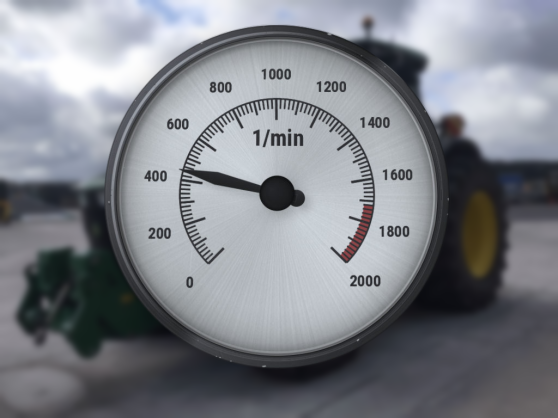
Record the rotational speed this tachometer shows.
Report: 440 rpm
